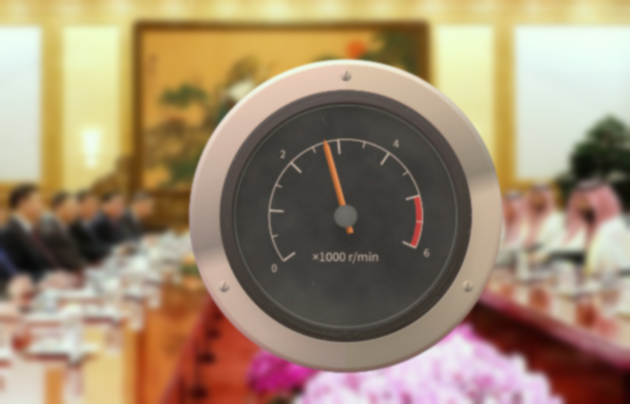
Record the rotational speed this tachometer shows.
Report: 2750 rpm
